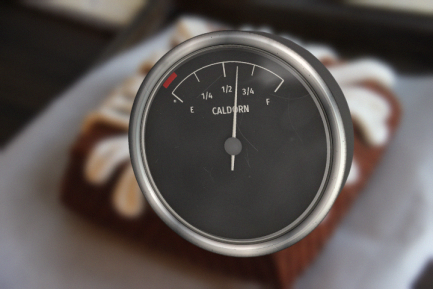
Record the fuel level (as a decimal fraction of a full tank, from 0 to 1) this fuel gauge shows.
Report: 0.625
